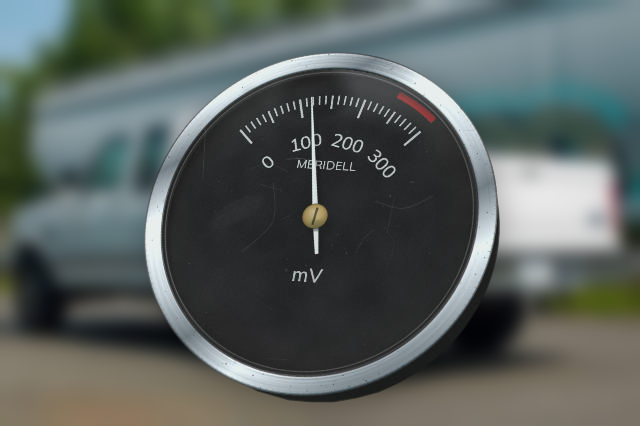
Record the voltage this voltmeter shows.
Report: 120 mV
